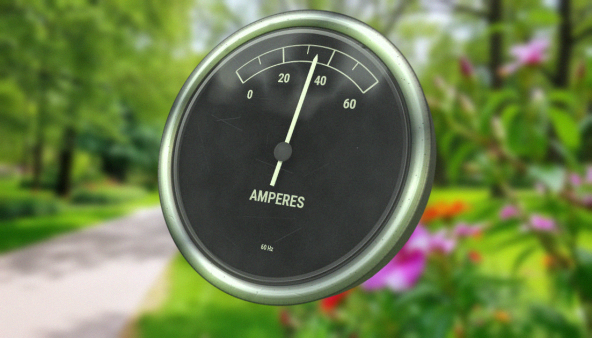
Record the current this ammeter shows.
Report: 35 A
